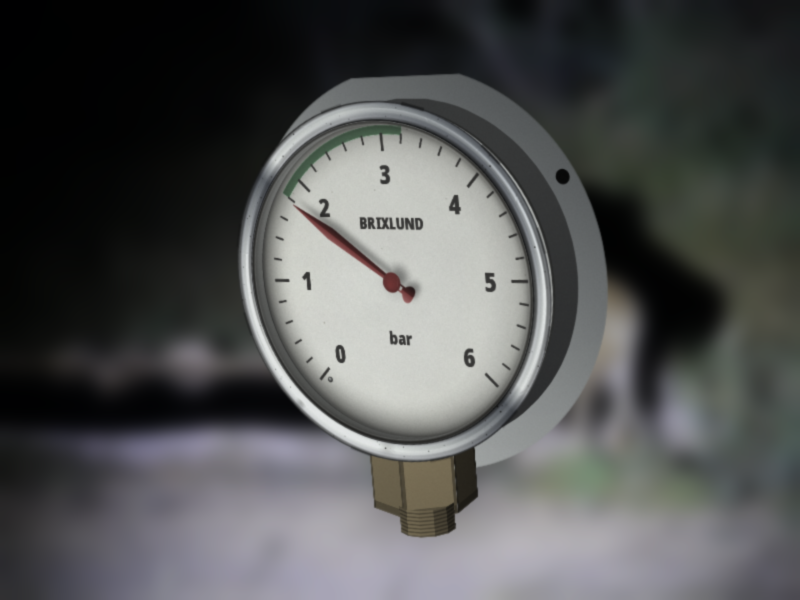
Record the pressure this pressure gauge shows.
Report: 1.8 bar
